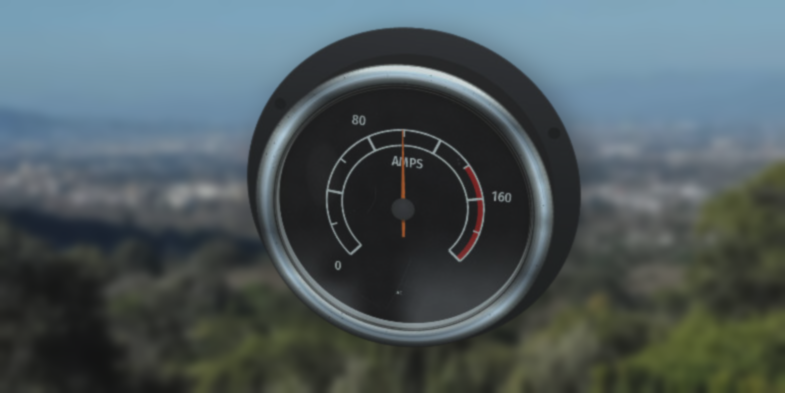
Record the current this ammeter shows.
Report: 100 A
